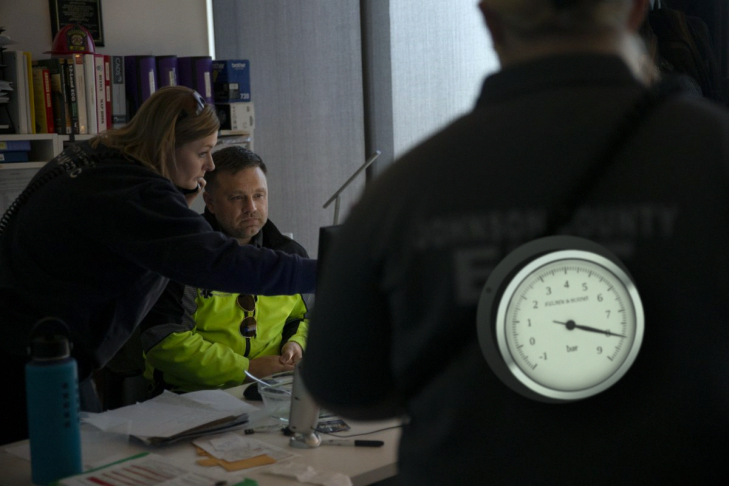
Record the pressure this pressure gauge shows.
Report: 8 bar
